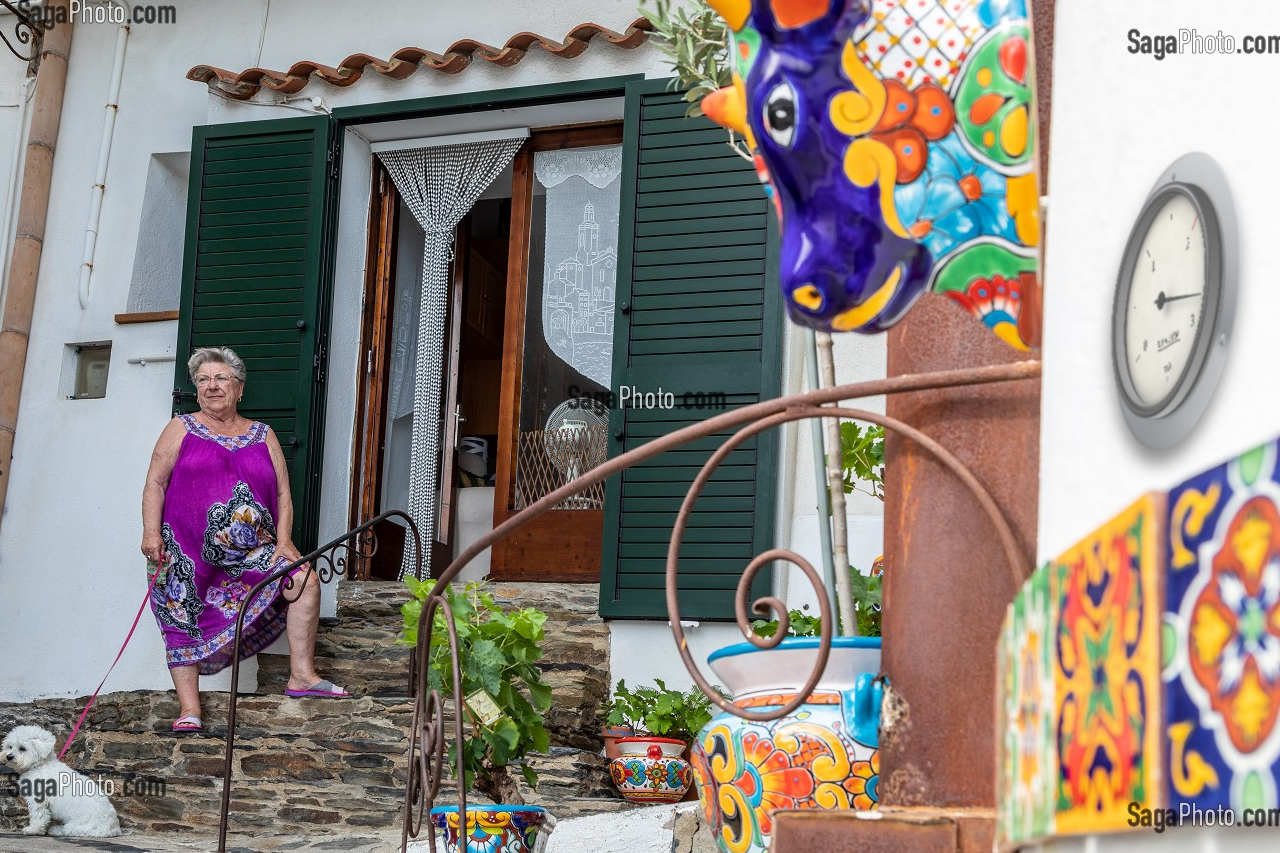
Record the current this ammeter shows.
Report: 2.75 mA
